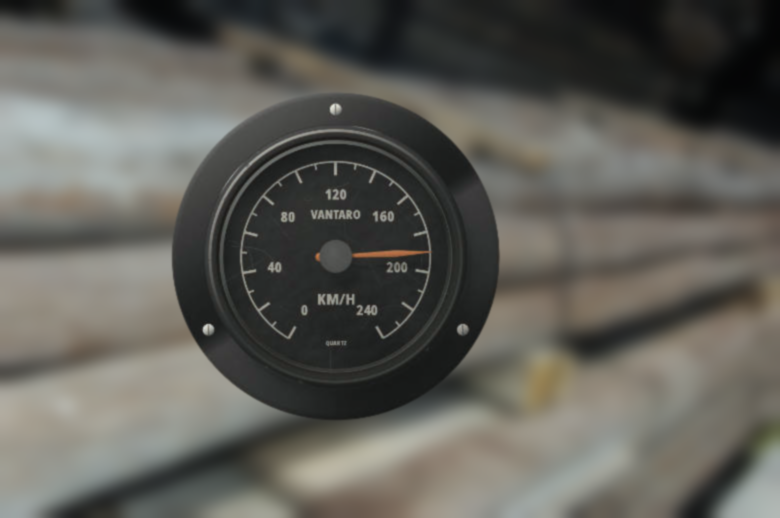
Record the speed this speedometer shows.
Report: 190 km/h
